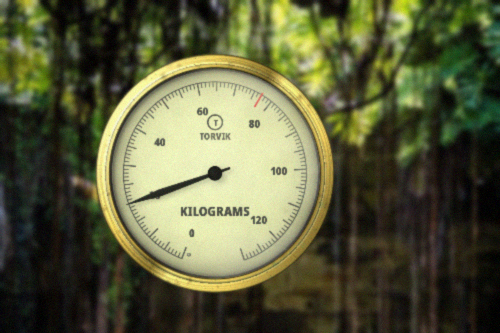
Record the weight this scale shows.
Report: 20 kg
